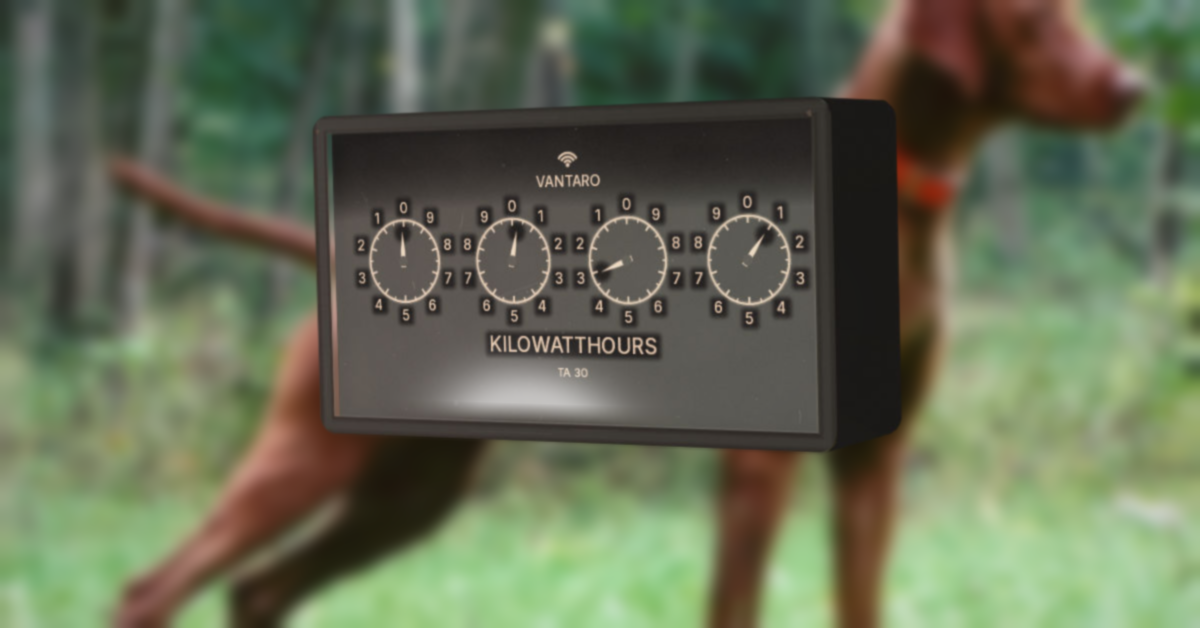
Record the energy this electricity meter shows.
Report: 31 kWh
